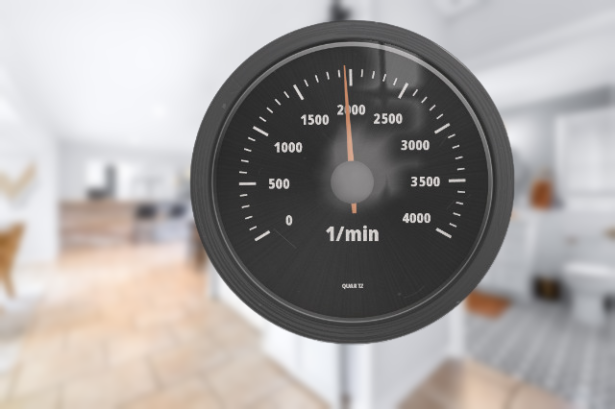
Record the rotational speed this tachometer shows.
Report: 1950 rpm
